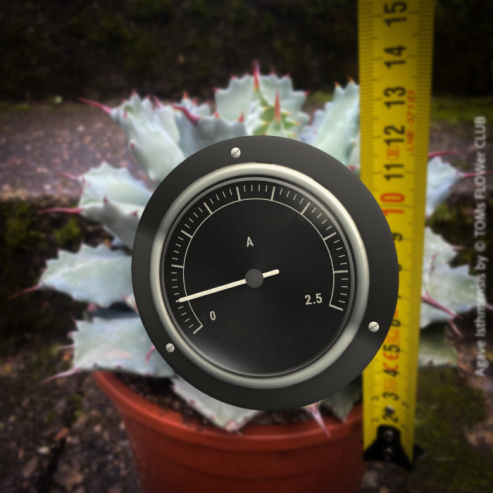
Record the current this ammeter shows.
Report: 0.25 A
